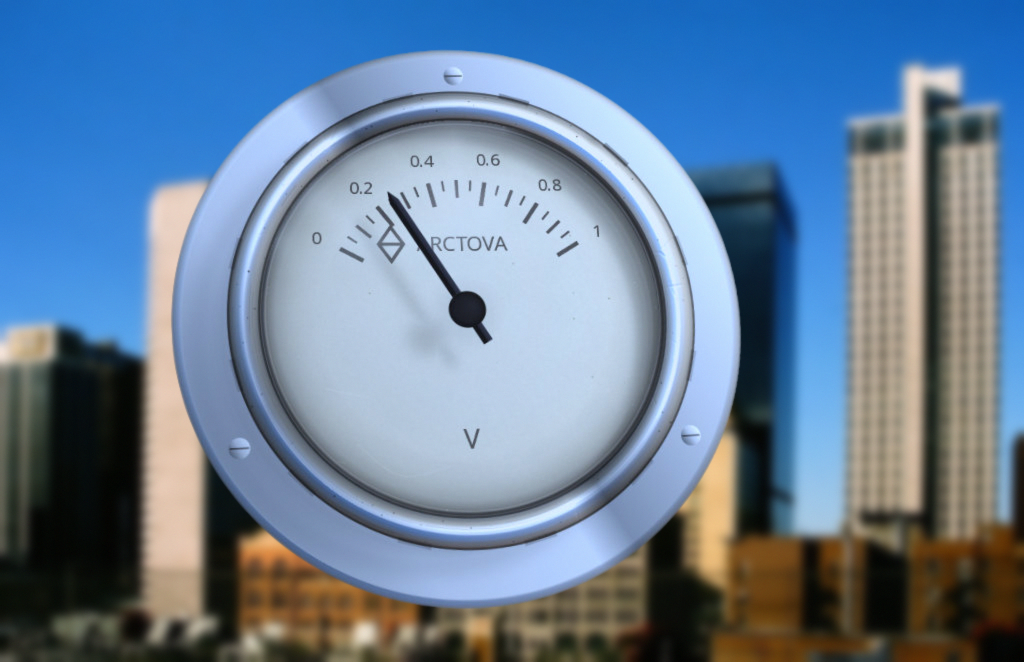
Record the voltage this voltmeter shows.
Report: 0.25 V
